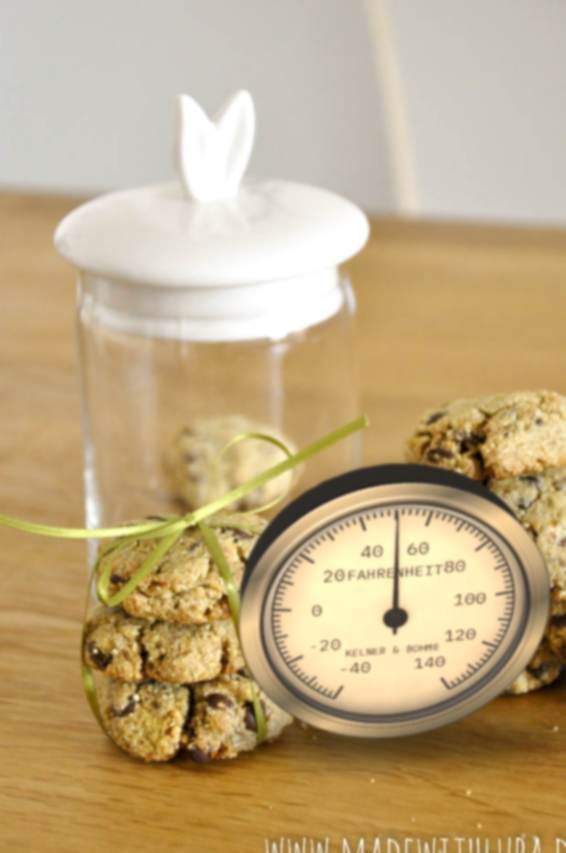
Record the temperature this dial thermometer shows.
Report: 50 °F
